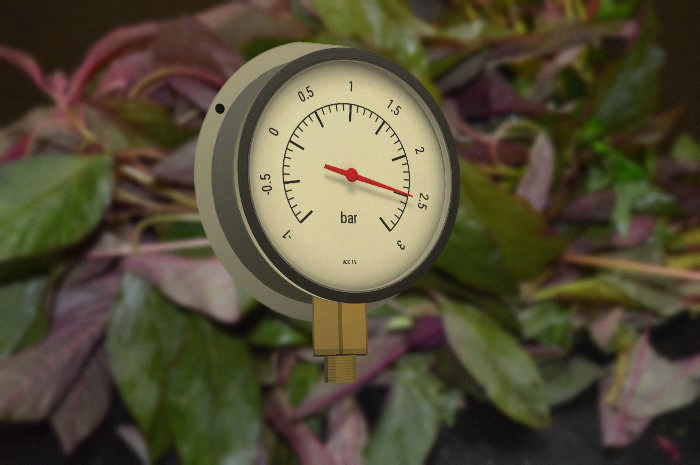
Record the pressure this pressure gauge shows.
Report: 2.5 bar
